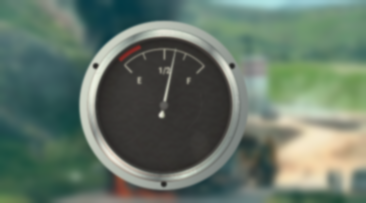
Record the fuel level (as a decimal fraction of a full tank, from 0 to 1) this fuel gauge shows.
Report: 0.625
